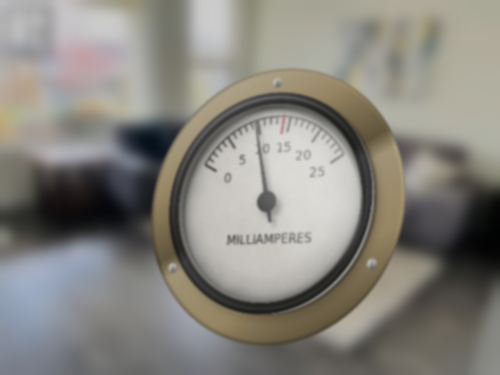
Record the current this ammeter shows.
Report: 10 mA
